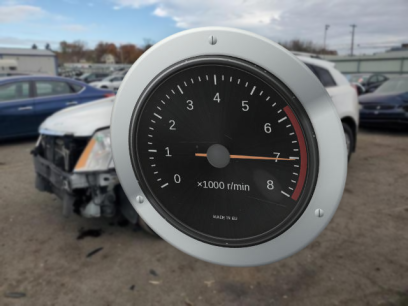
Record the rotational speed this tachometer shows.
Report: 7000 rpm
